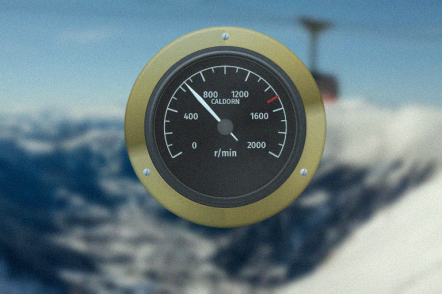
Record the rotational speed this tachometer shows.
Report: 650 rpm
